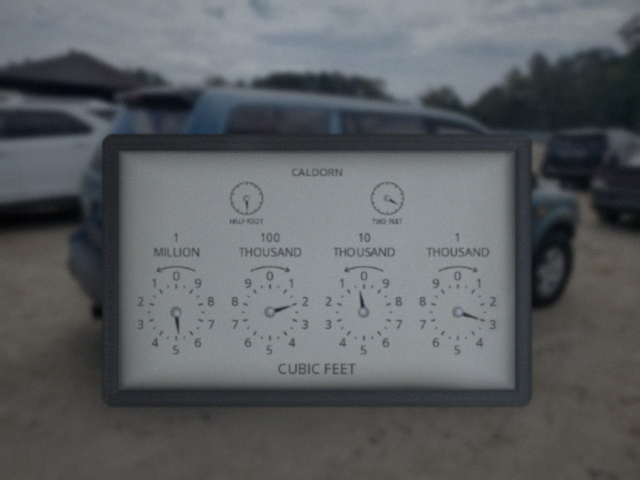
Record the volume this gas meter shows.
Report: 520300 ft³
